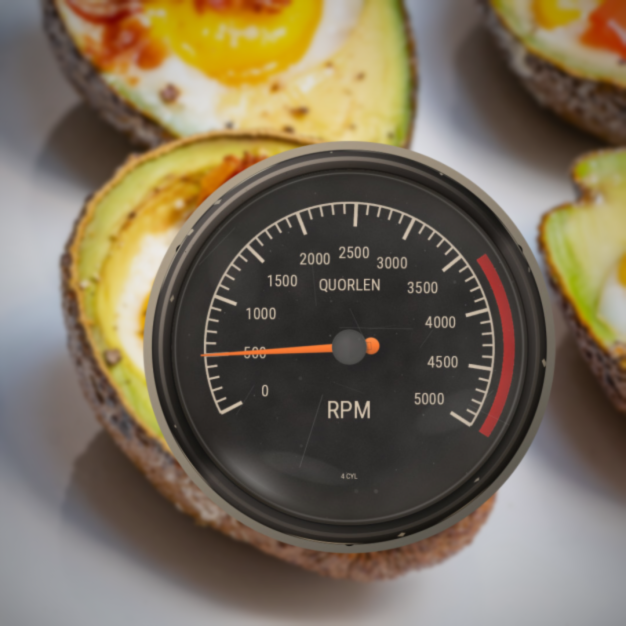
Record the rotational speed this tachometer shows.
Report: 500 rpm
